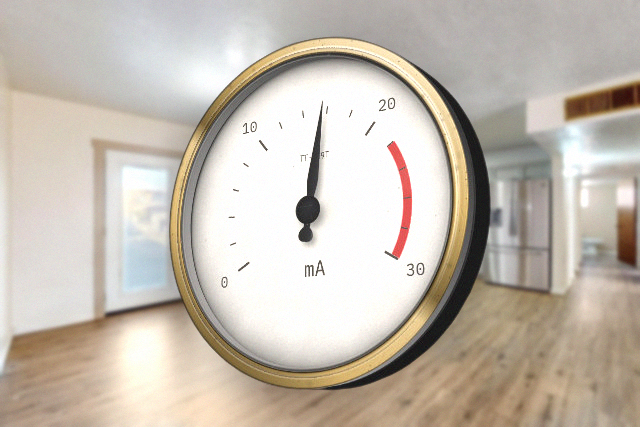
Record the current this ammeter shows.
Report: 16 mA
